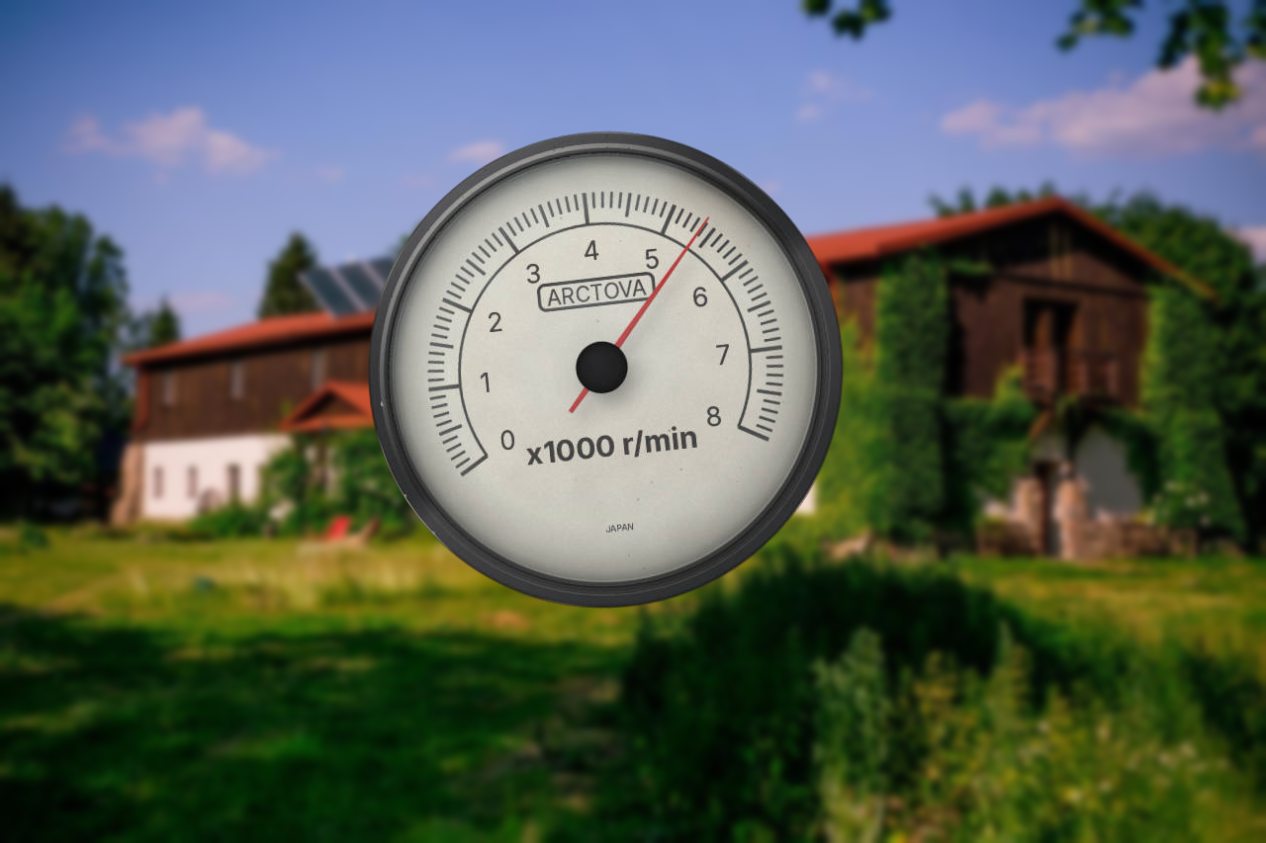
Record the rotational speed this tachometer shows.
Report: 5400 rpm
